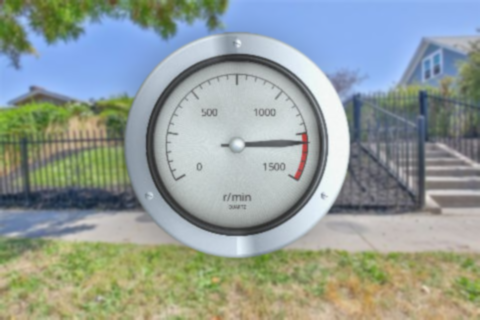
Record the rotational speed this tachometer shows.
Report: 1300 rpm
